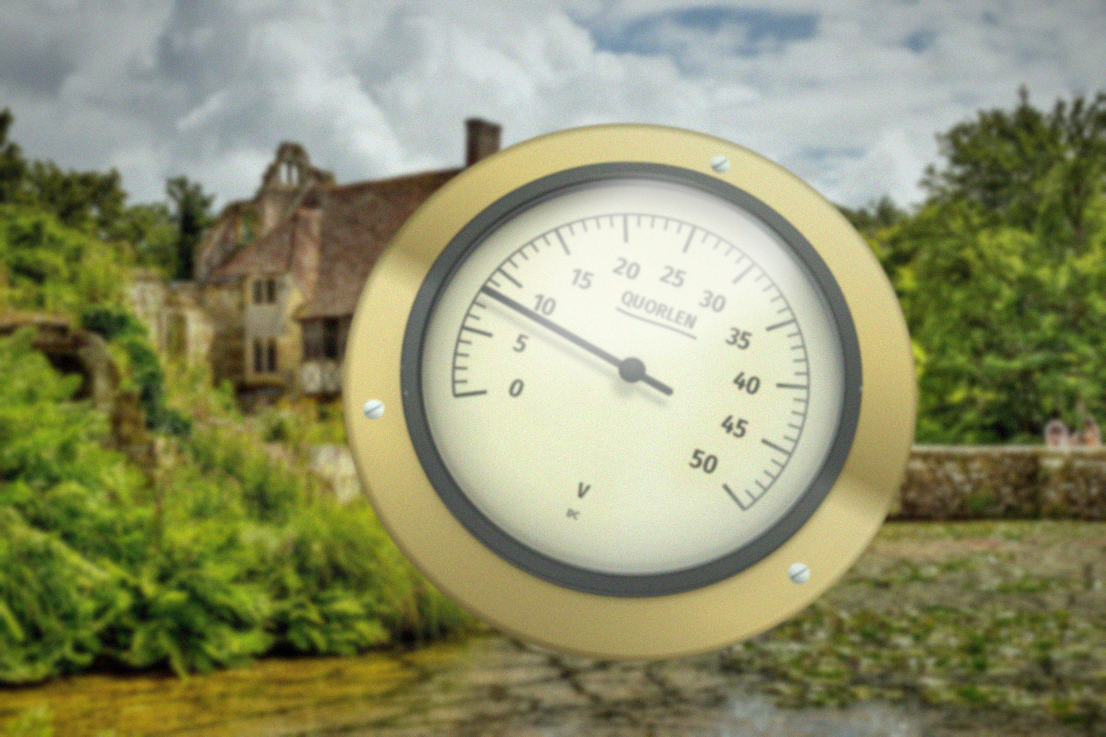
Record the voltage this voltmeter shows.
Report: 8 V
